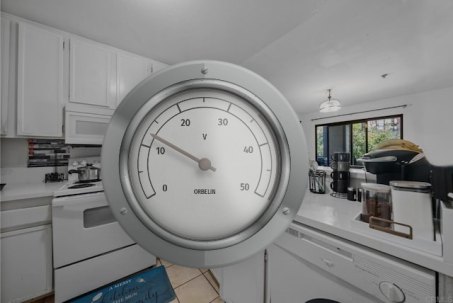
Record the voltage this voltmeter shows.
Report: 12.5 V
